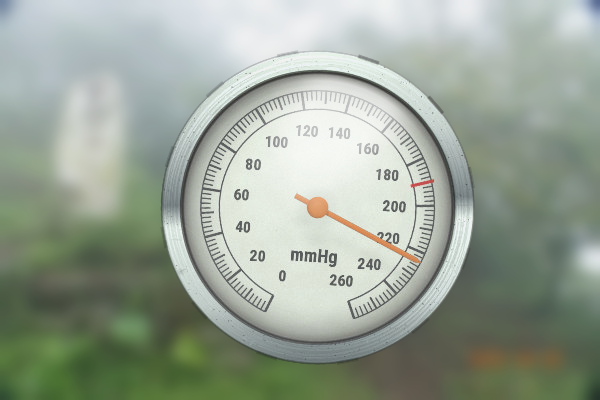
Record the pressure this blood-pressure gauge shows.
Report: 224 mmHg
